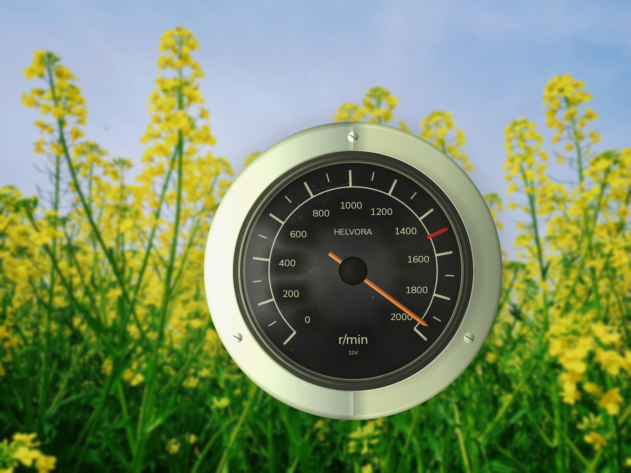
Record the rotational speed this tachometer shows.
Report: 1950 rpm
